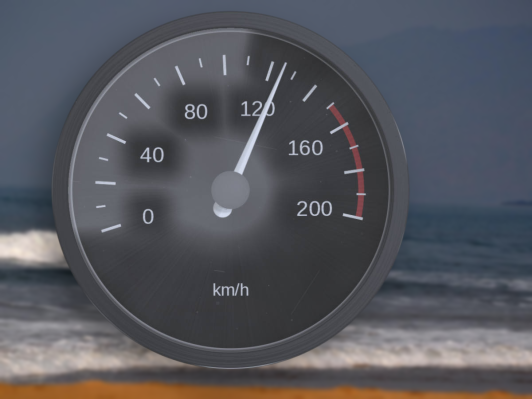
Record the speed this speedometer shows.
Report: 125 km/h
